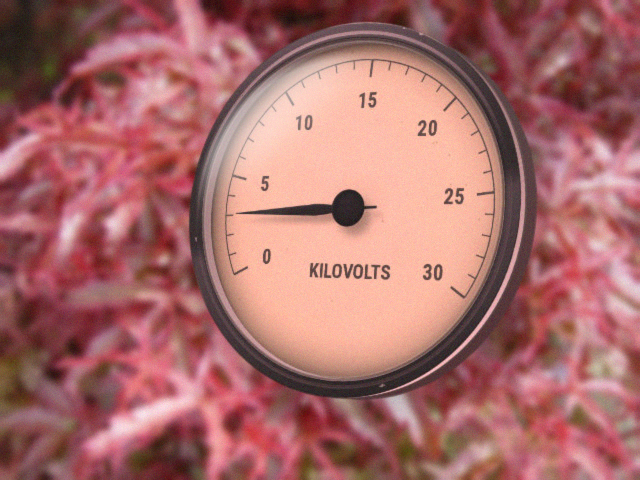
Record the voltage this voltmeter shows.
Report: 3 kV
